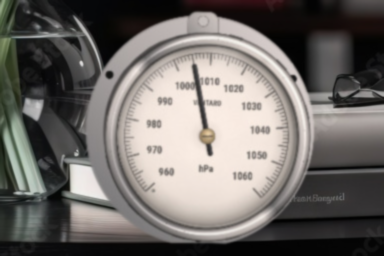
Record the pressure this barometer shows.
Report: 1005 hPa
